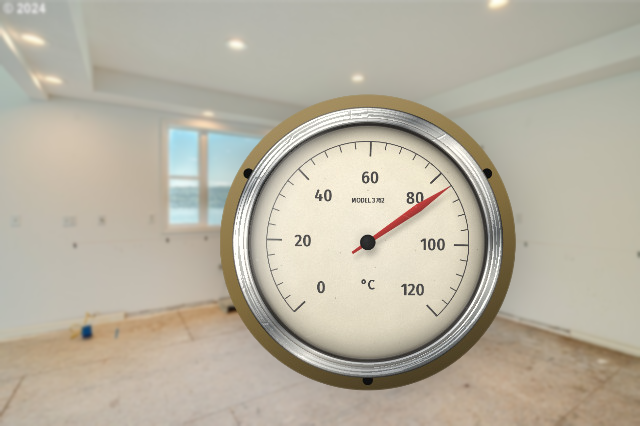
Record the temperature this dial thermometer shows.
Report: 84 °C
